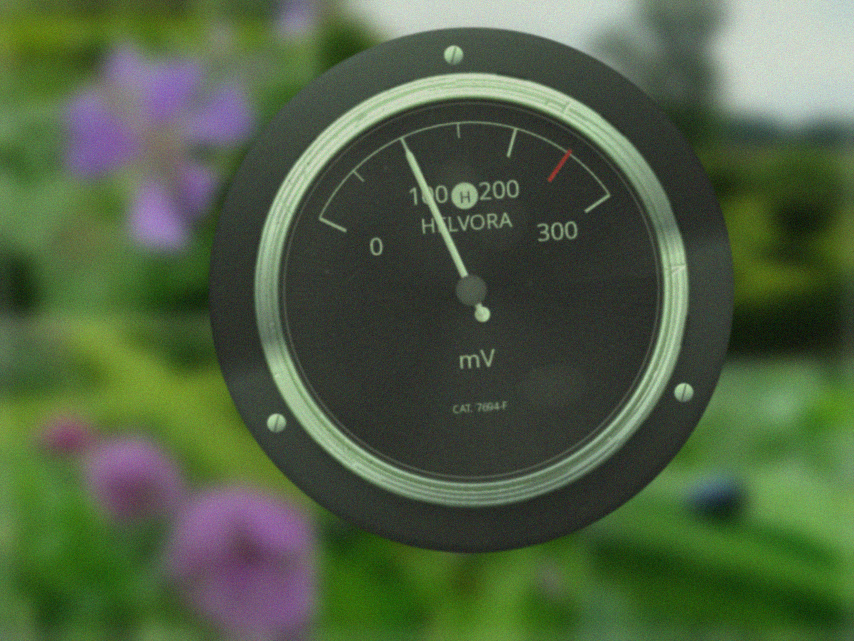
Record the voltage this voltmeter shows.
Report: 100 mV
